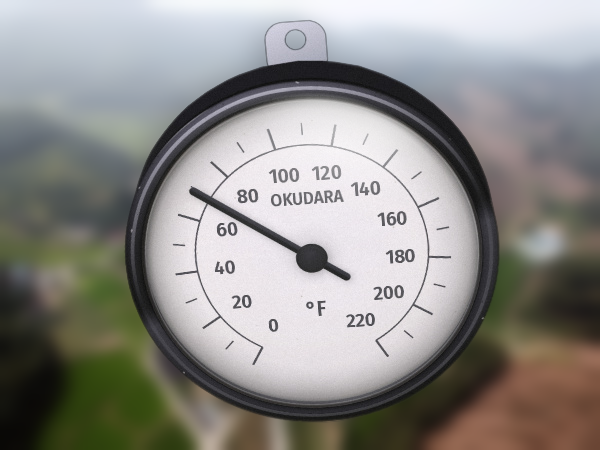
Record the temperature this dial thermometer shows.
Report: 70 °F
